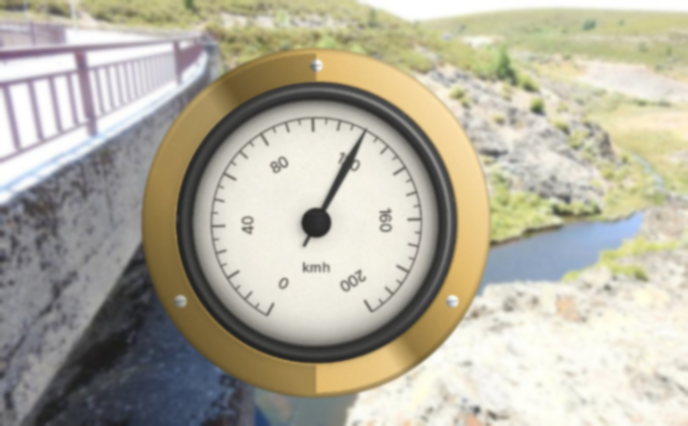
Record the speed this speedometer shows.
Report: 120 km/h
